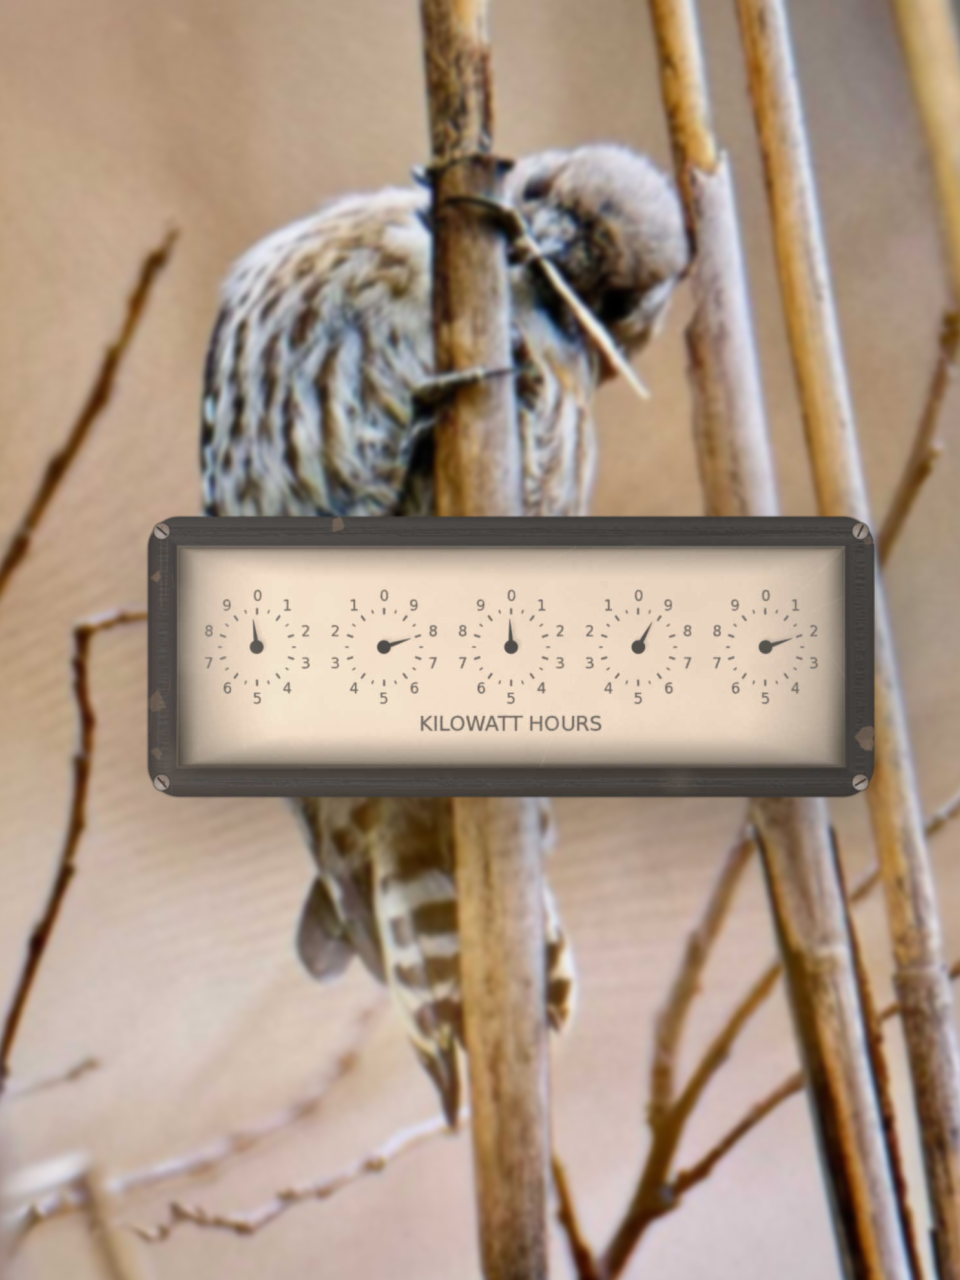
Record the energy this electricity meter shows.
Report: 97992 kWh
